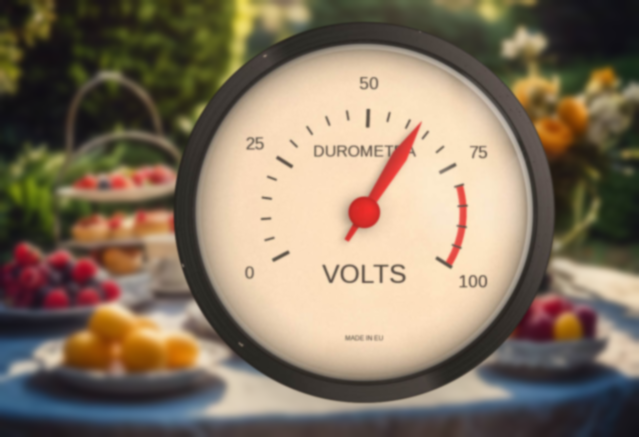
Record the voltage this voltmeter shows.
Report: 62.5 V
